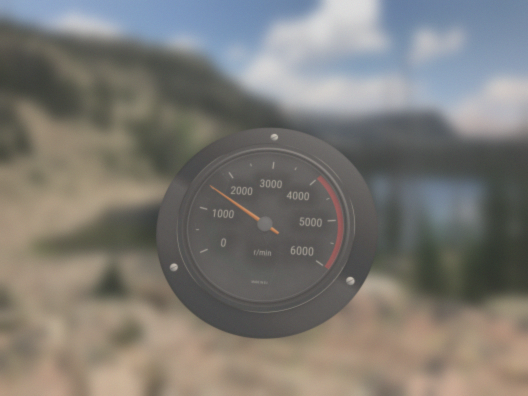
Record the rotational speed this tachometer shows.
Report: 1500 rpm
